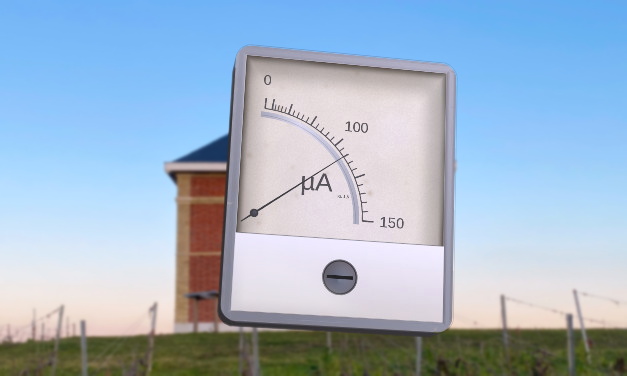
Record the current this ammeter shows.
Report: 110 µA
